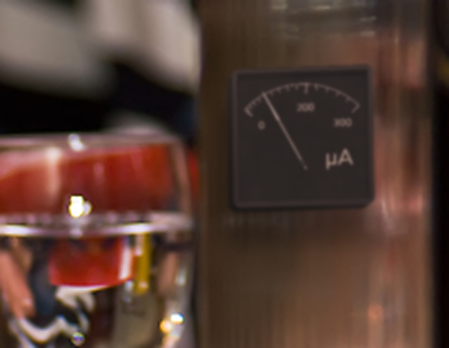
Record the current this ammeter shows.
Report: 100 µA
